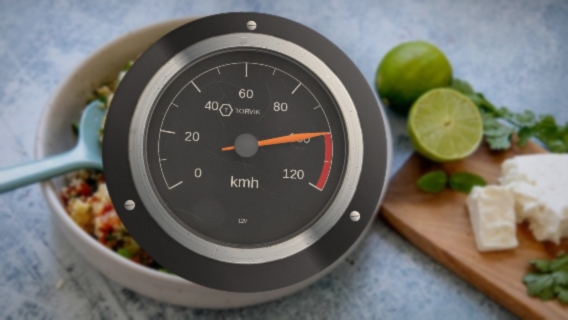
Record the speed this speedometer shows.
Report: 100 km/h
